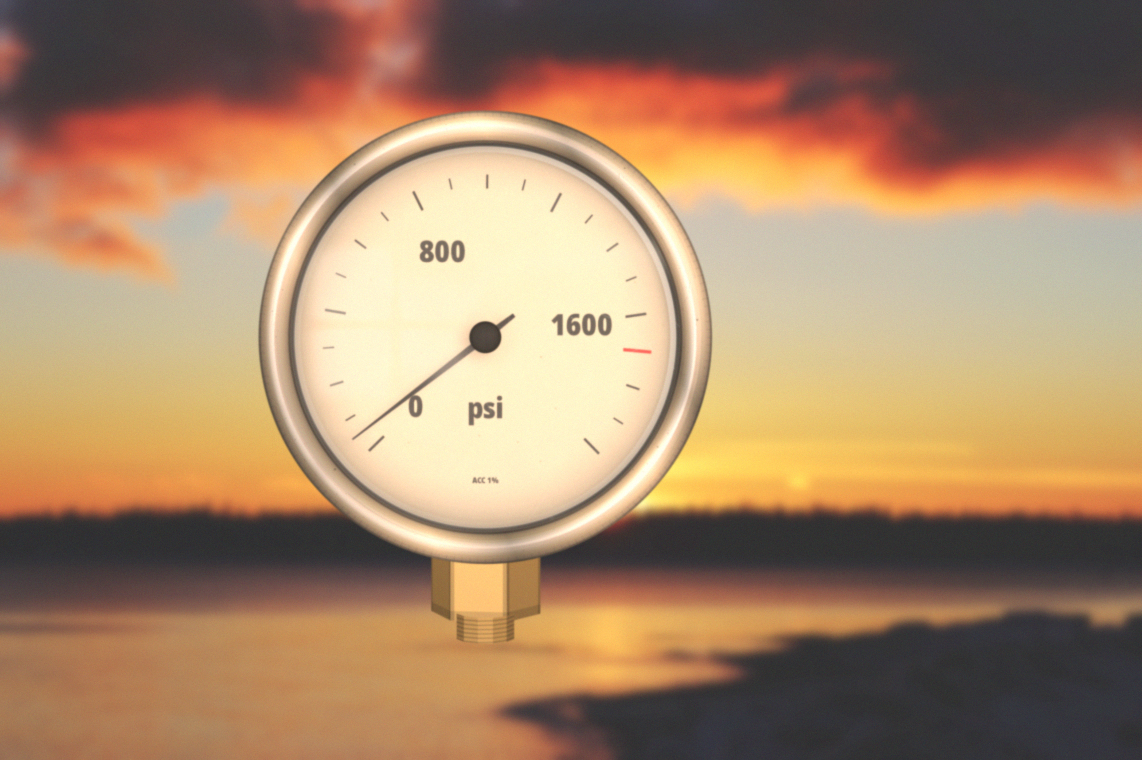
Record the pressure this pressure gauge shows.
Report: 50 psi
